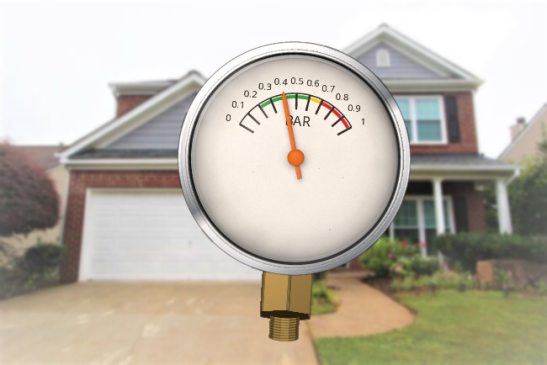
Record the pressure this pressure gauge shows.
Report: 0.4 bar
